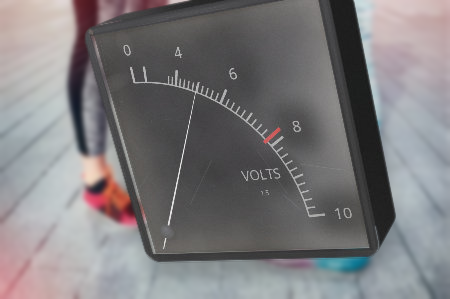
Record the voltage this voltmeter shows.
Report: 5 V
